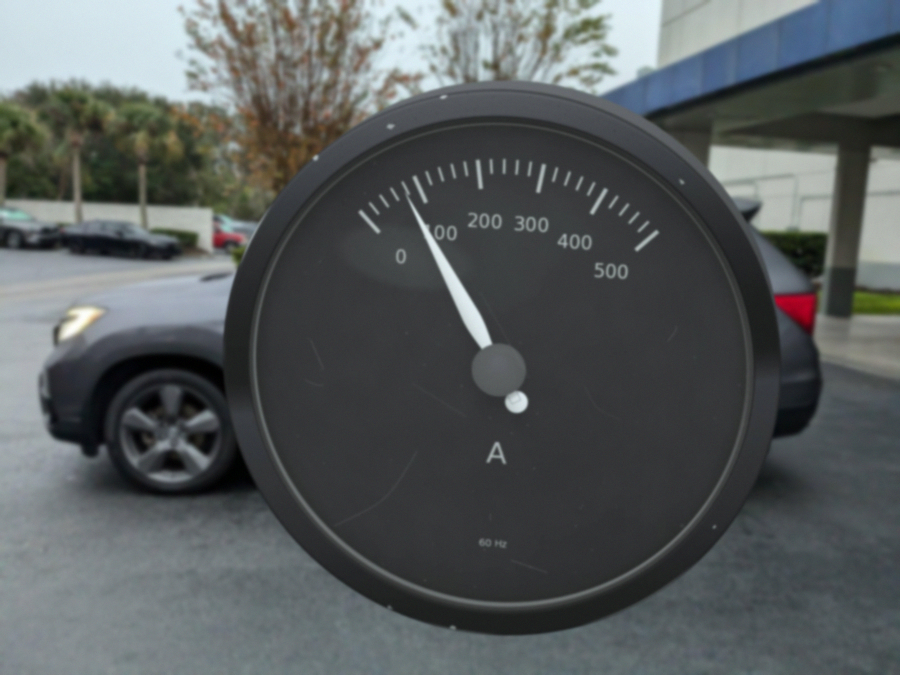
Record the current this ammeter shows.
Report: 80 A
